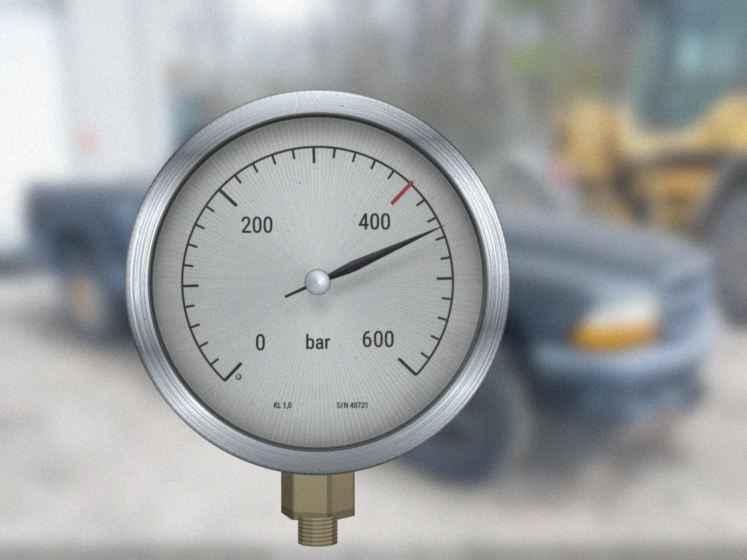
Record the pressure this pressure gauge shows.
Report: 450 bar
